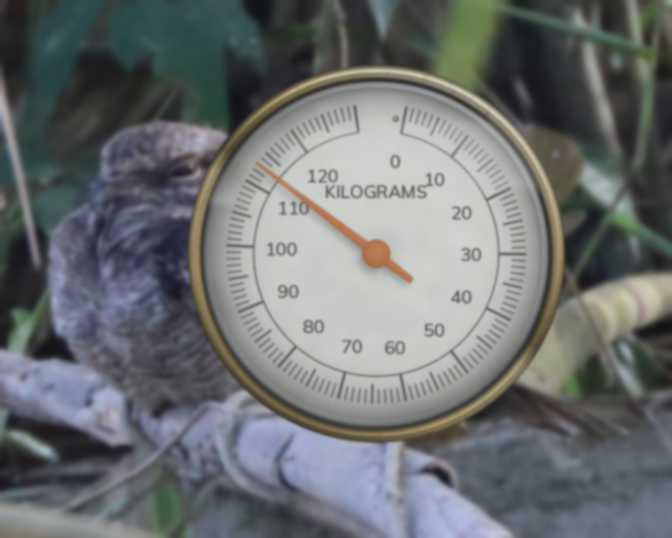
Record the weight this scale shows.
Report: 113 kg
